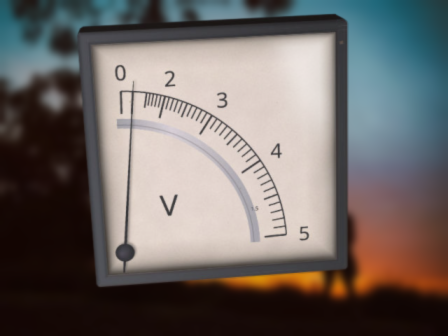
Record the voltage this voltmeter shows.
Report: 1 V
